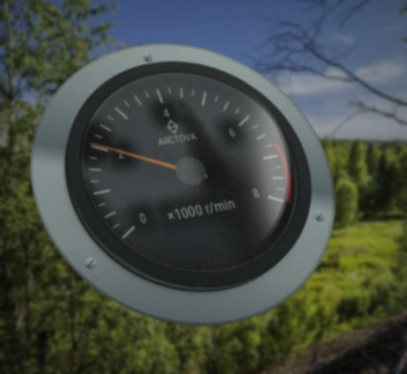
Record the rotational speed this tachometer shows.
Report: 2000 rpm
